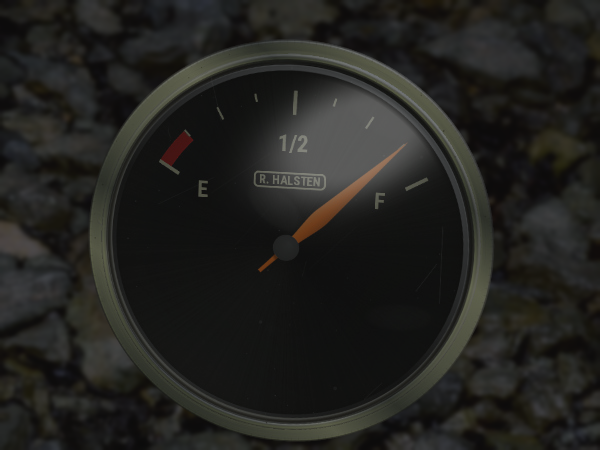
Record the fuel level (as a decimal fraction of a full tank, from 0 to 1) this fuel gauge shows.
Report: 0.875
